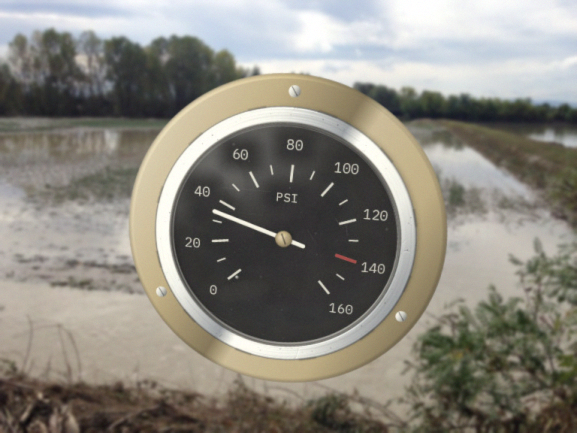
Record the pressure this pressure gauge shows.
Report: 35 psi
